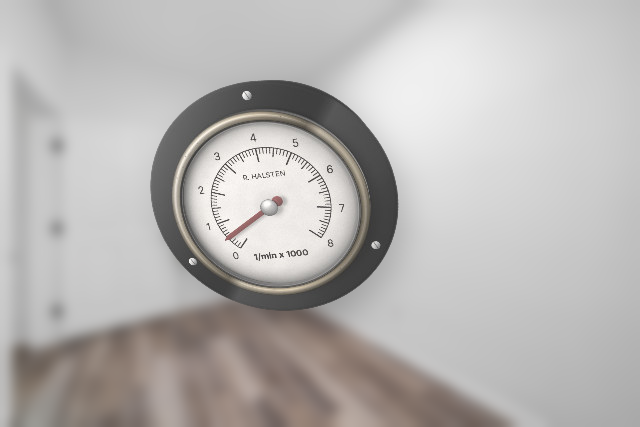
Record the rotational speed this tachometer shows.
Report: 500 rpm
